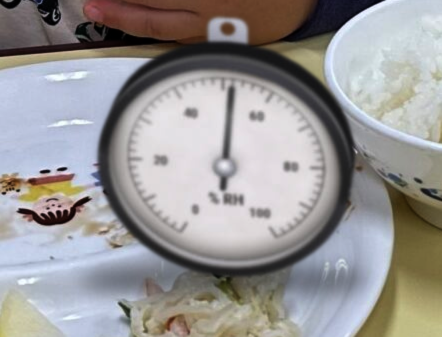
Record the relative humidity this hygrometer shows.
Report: 52 %
